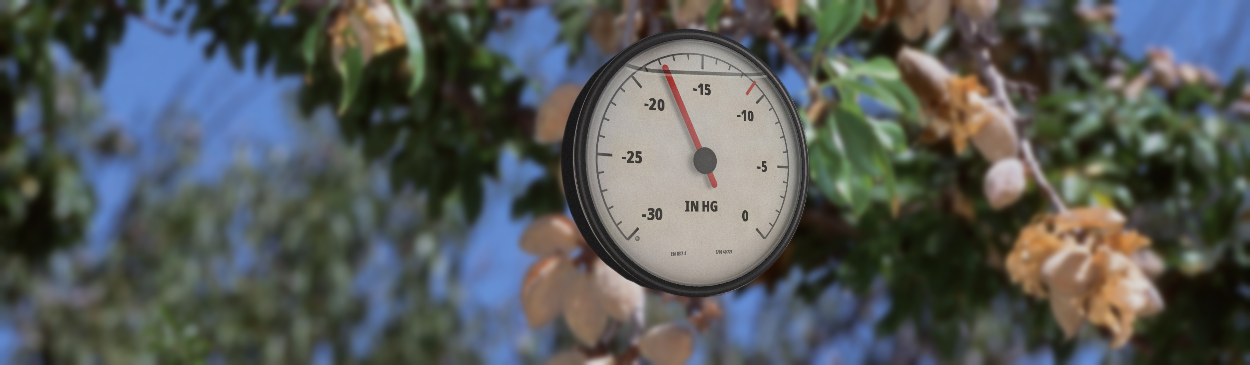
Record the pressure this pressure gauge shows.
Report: -18 inHg
